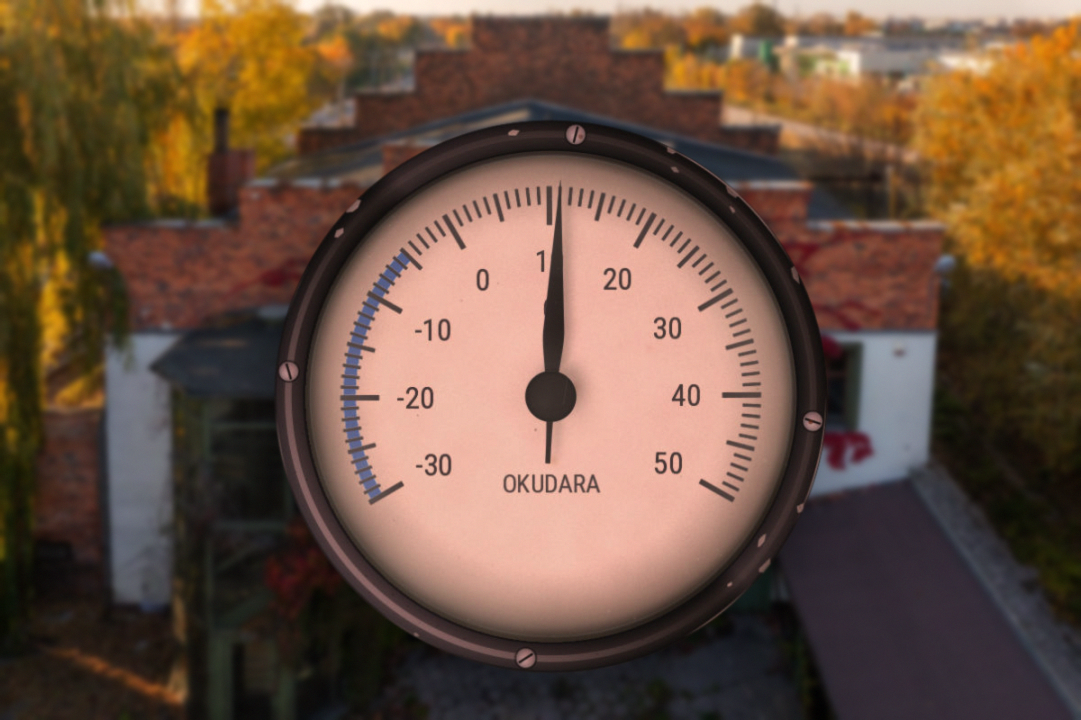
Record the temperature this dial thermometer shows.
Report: 11 °C
